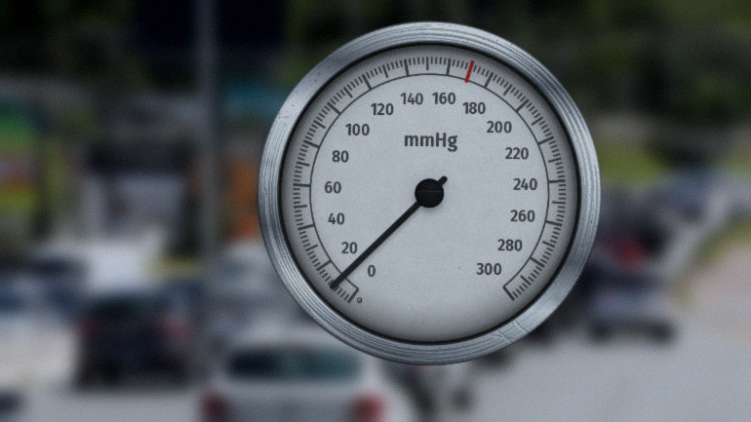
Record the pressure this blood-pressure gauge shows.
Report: 10 mmHg
